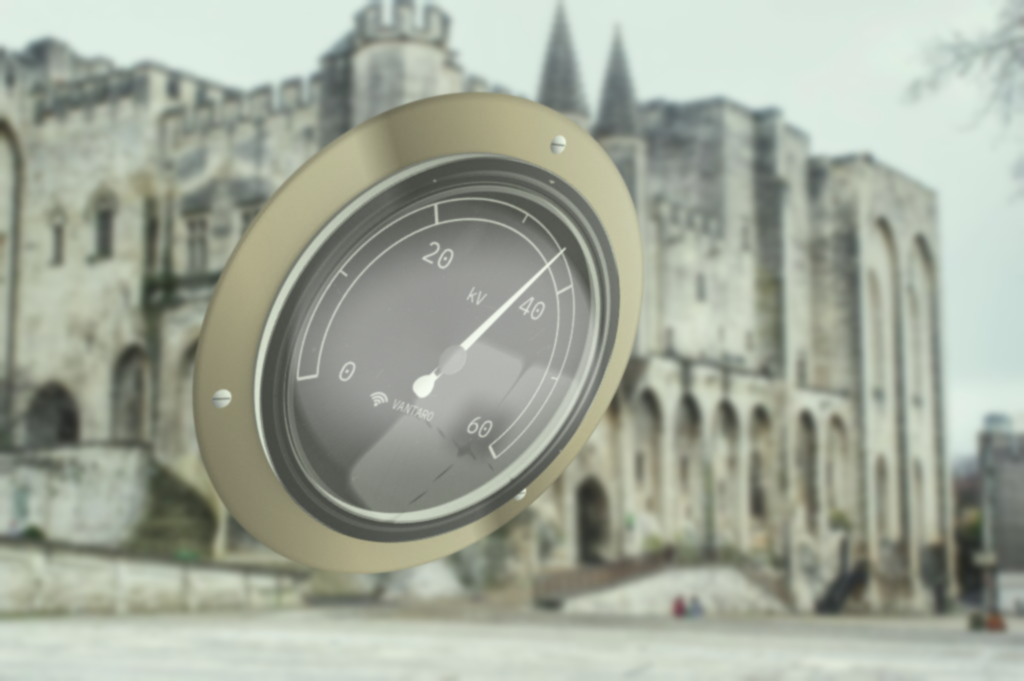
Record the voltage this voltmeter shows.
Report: 35 kV
